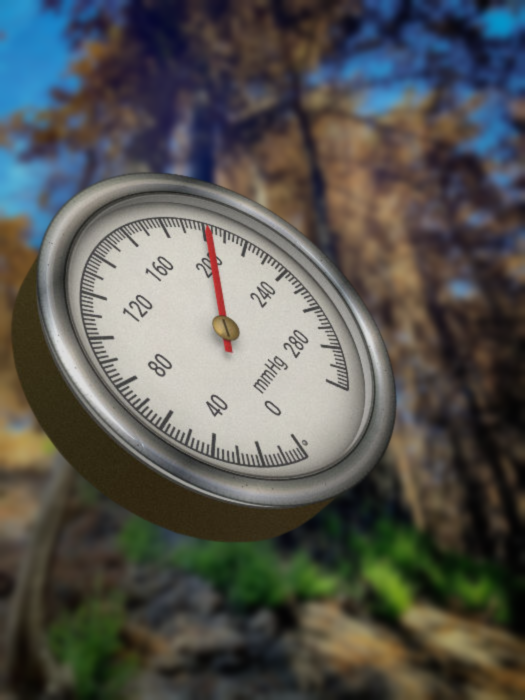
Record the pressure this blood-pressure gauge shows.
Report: 200 mmHg
